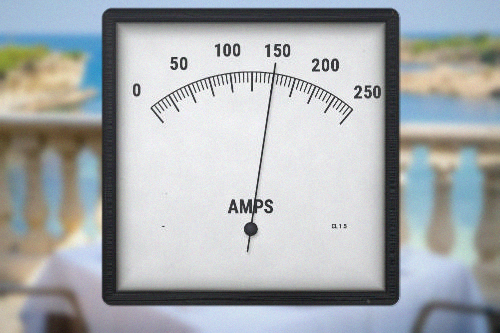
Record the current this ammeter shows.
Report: 150 A
